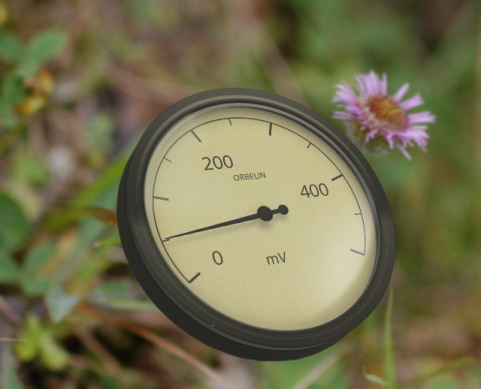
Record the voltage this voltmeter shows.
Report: 50 mV
